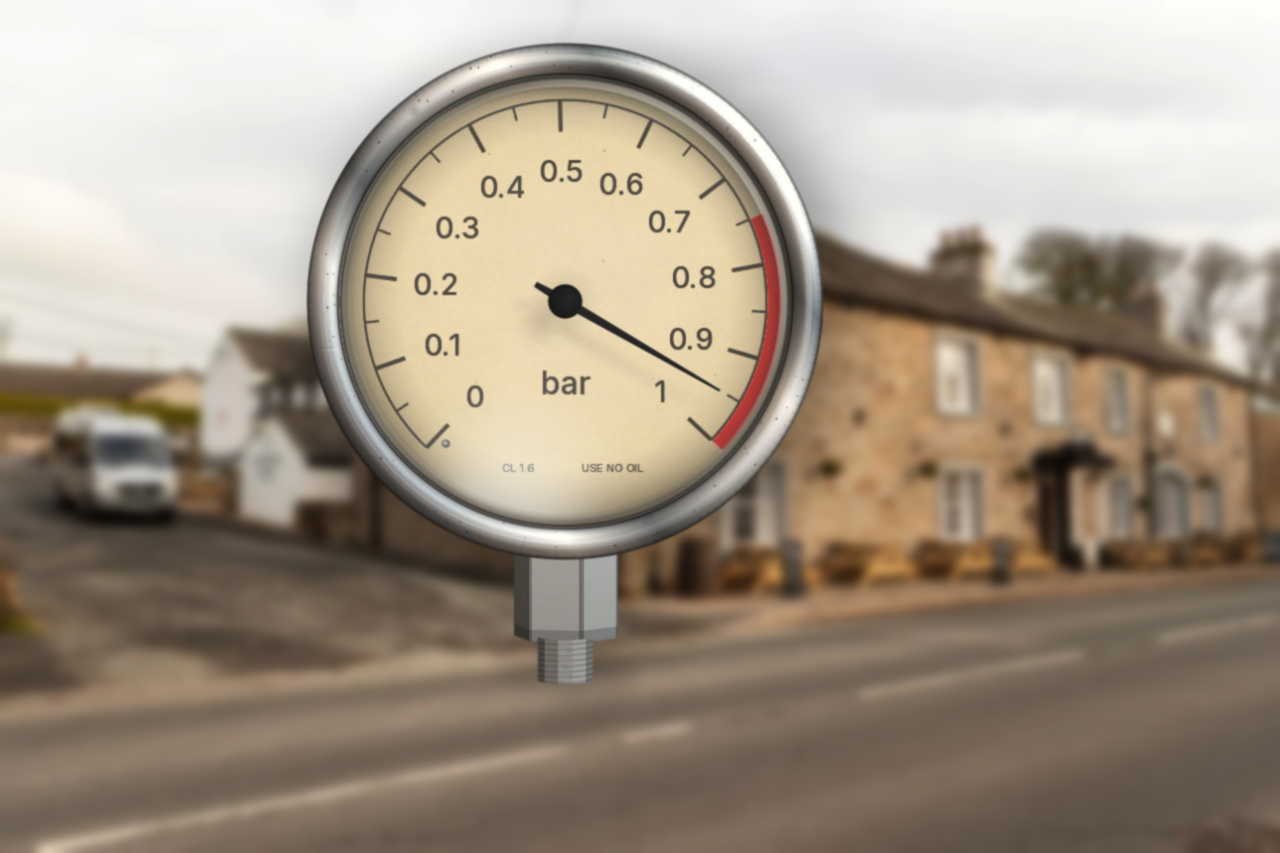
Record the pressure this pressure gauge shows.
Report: 0.95 bar
